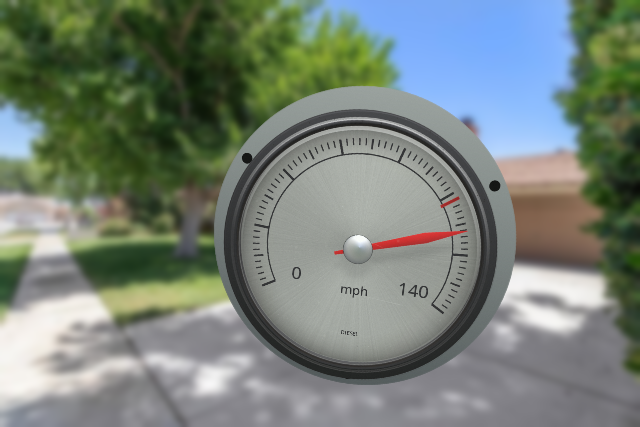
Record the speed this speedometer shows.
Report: 112 mph
